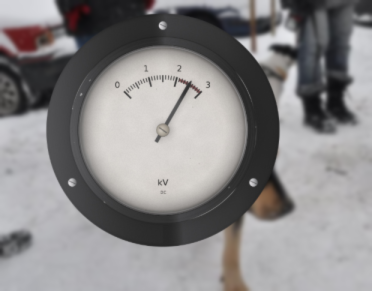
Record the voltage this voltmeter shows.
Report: 2.5 kV
